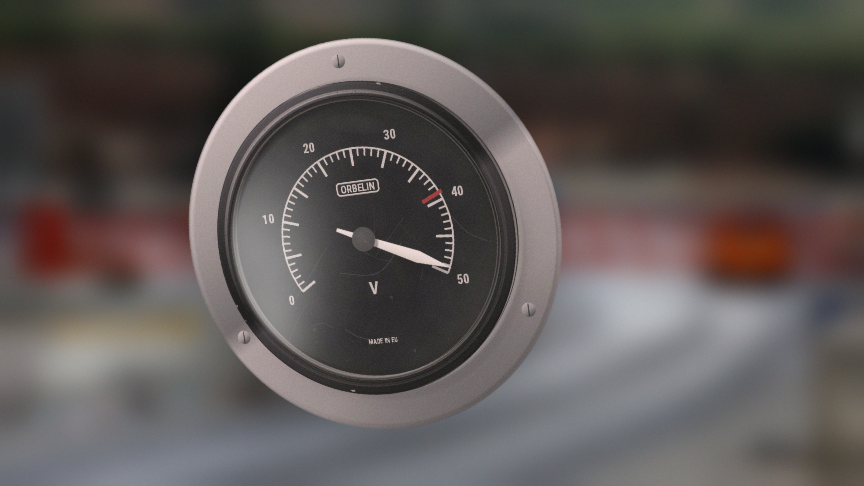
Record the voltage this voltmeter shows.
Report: 49 V
